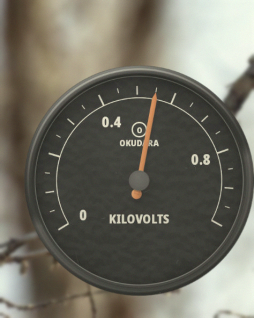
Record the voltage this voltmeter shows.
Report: 0.55 kV
